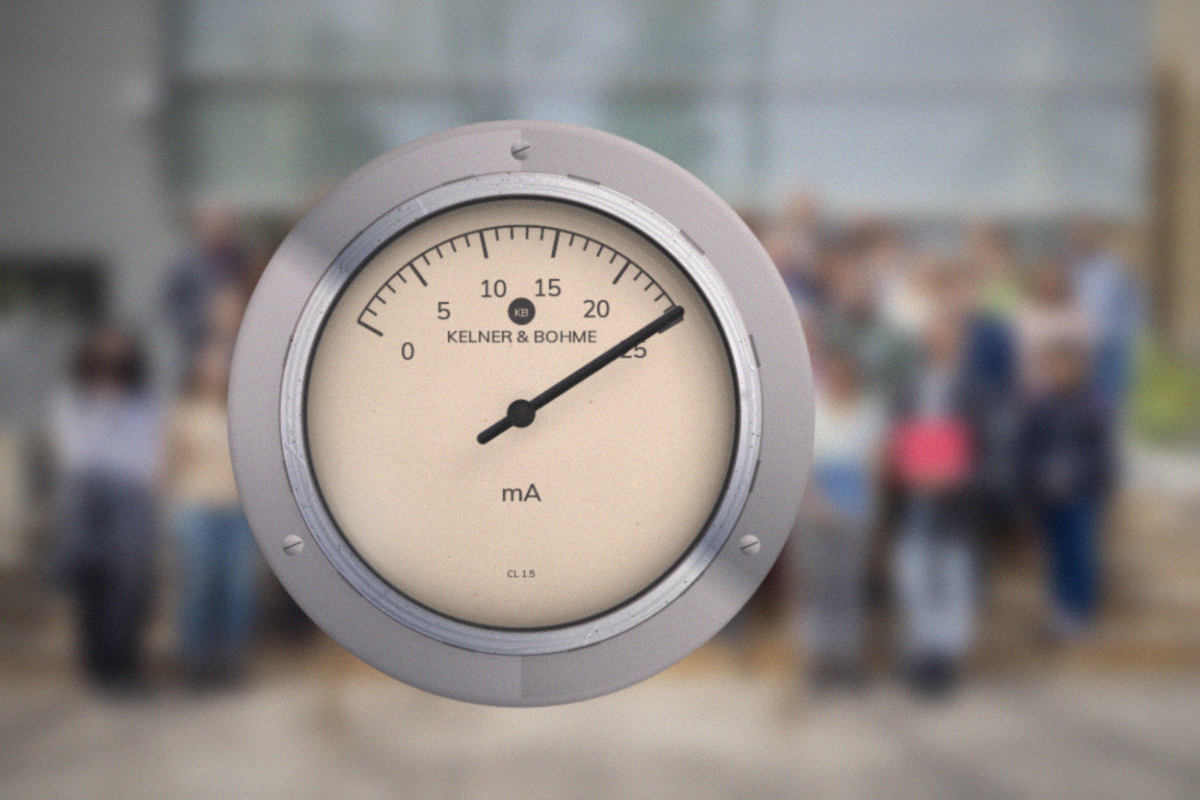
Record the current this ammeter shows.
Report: 24.5 mA
